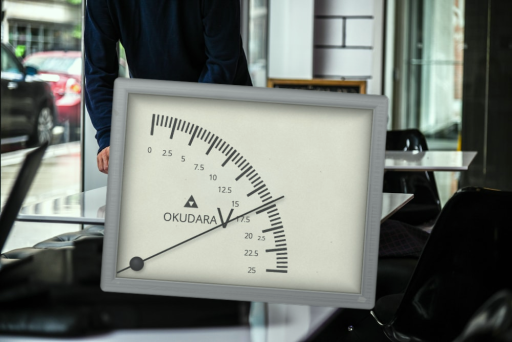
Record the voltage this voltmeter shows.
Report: 17 V
